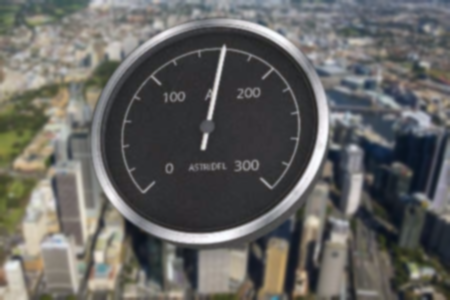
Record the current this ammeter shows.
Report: 160 A
